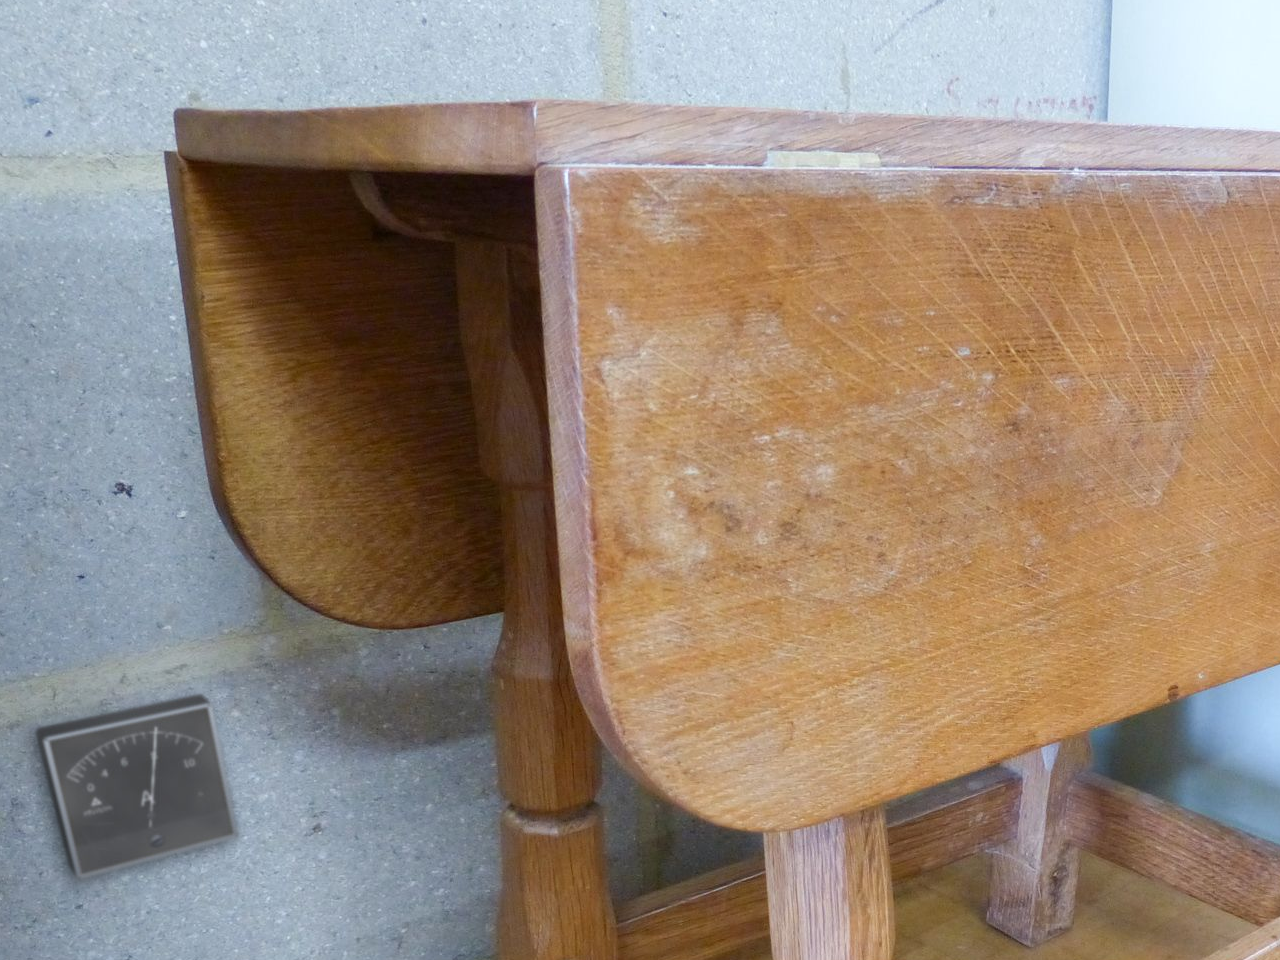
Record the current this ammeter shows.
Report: 8 A
